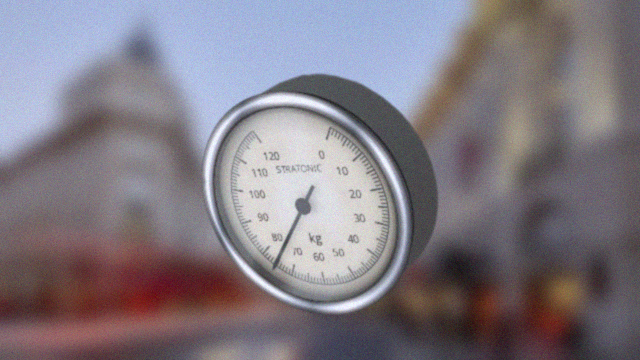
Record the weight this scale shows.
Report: 75 kg
